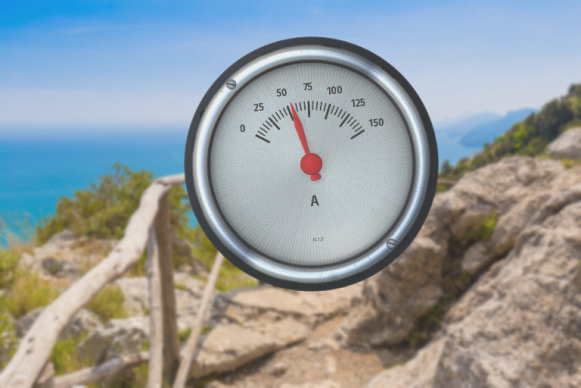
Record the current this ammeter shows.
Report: 55 A
